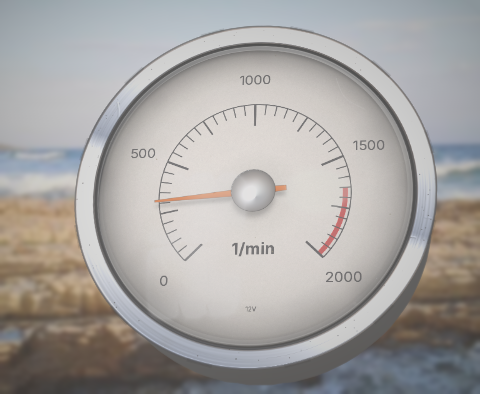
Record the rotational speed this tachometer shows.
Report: 300 rpm
